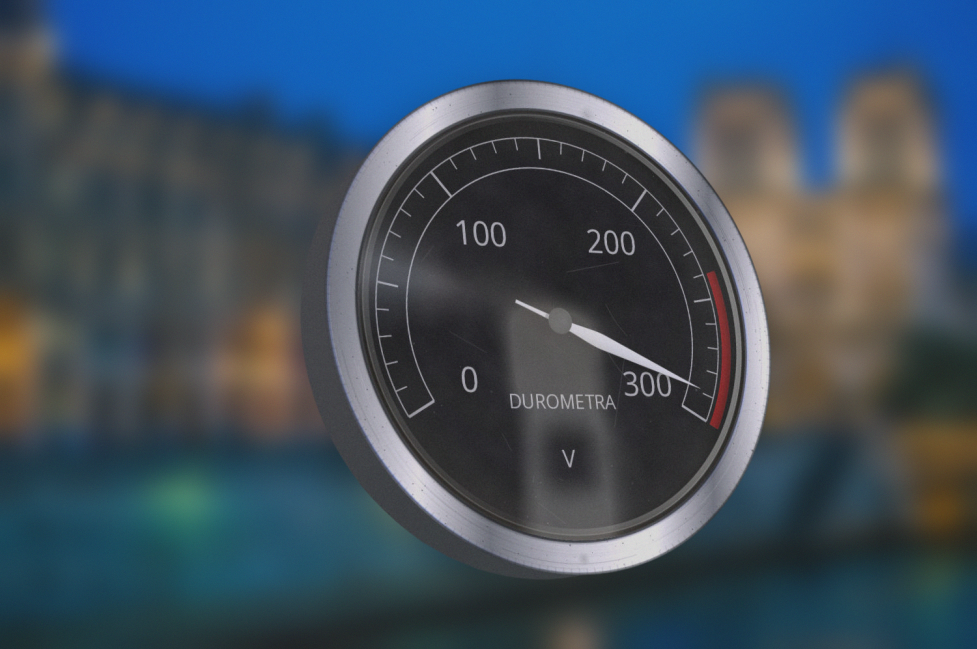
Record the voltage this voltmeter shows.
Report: 290 V
